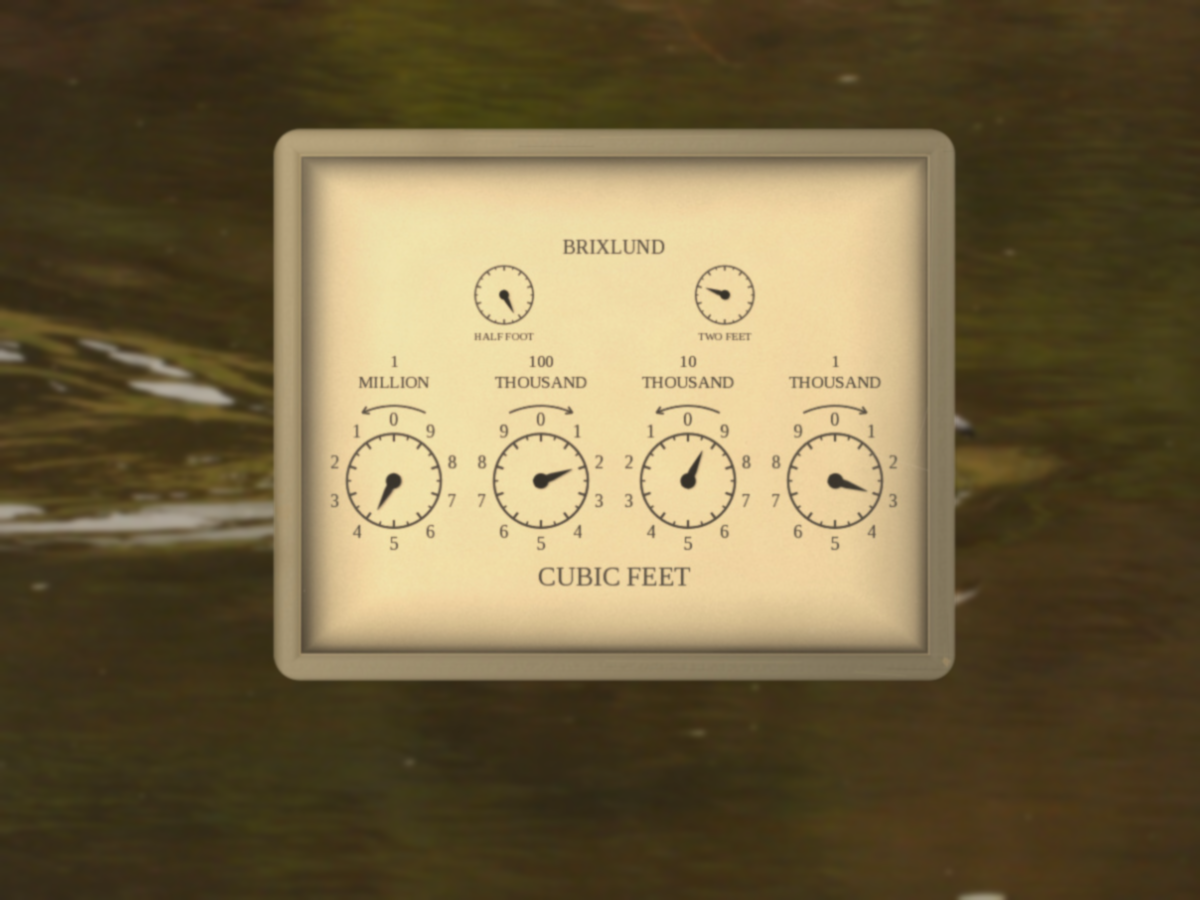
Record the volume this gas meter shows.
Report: 419300 ft³
